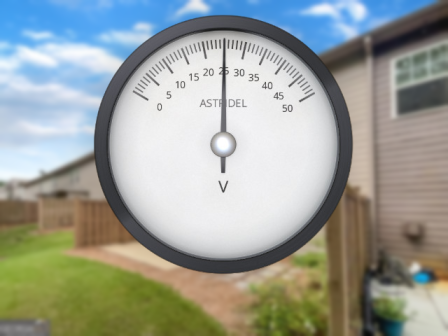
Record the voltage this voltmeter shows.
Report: 25 V
